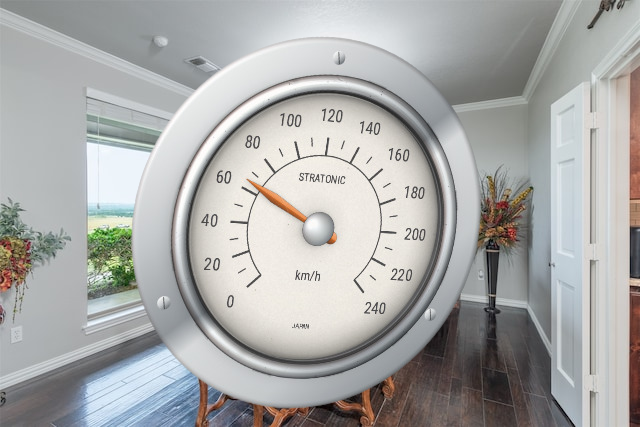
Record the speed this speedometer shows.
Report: 65 km/h
